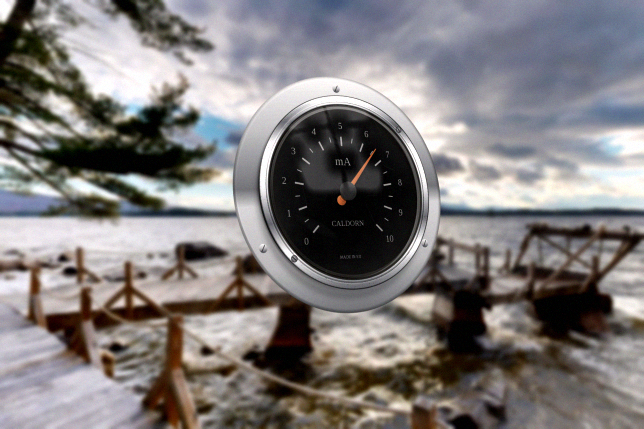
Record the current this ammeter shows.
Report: 6.5 mA
